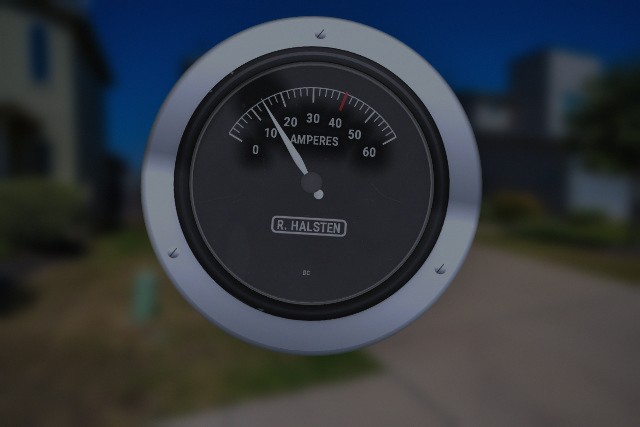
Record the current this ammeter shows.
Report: 14 A
